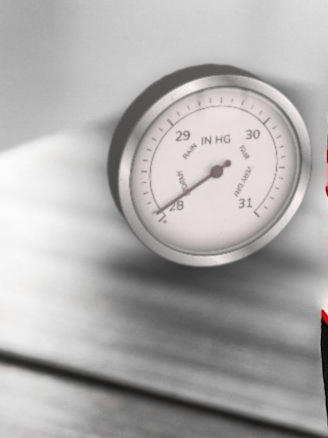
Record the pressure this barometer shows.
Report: 28.1 inHg
